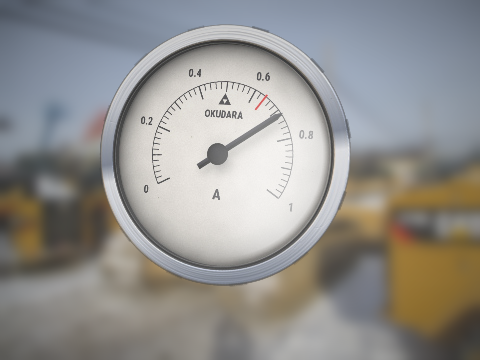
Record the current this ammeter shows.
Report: 0.72 A
